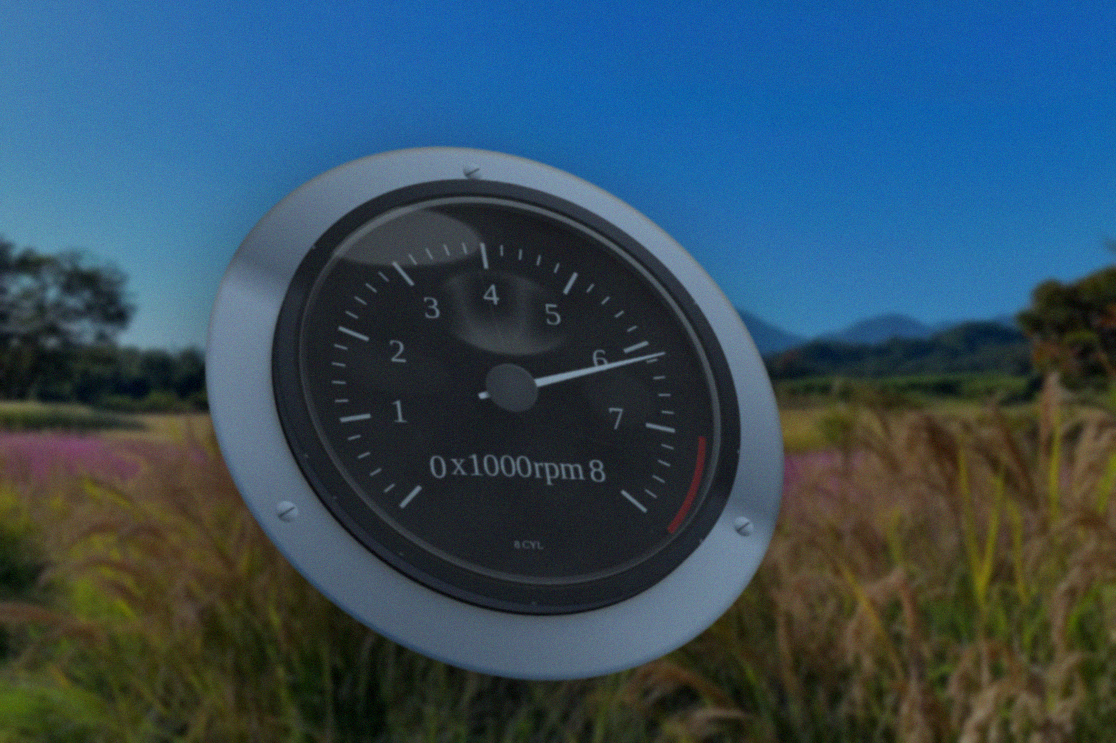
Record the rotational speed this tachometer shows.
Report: 6200 rpm
